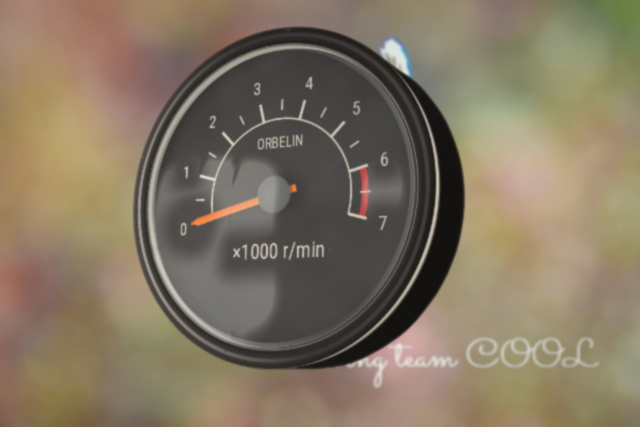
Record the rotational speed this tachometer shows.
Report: 0 rpm
